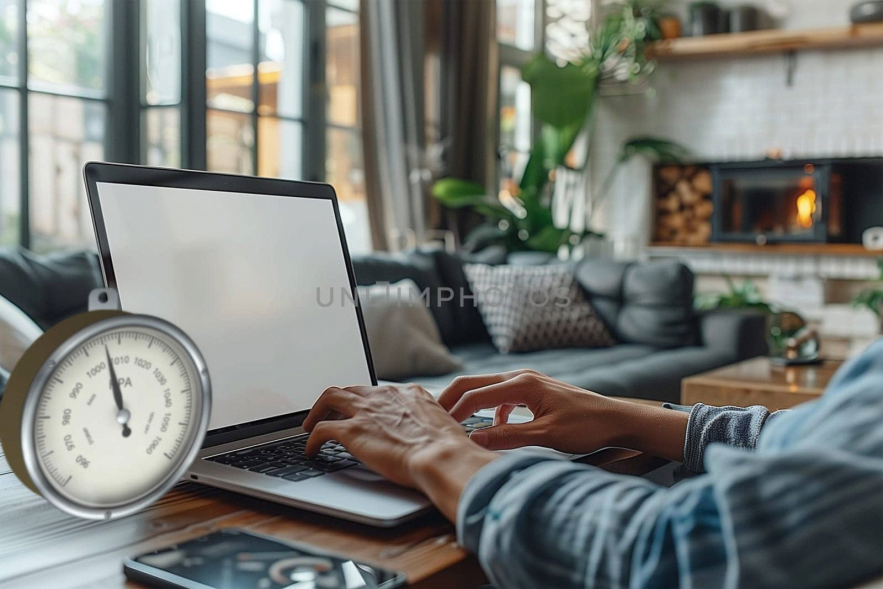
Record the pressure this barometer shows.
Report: 1005 hPa
